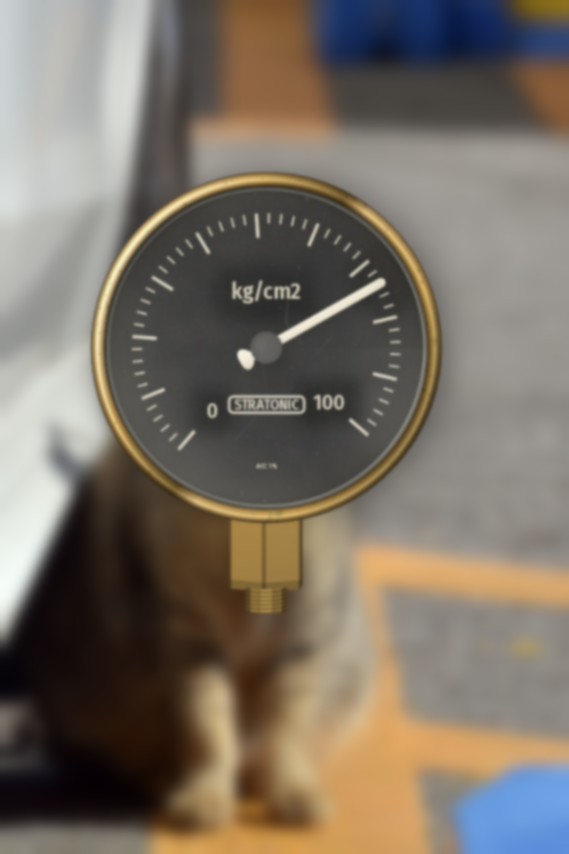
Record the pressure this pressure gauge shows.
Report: 74 kg/cm²
